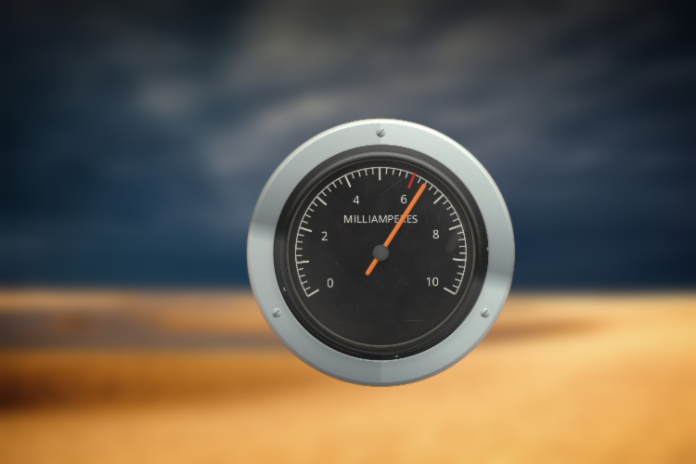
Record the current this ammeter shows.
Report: 6.4 mA
